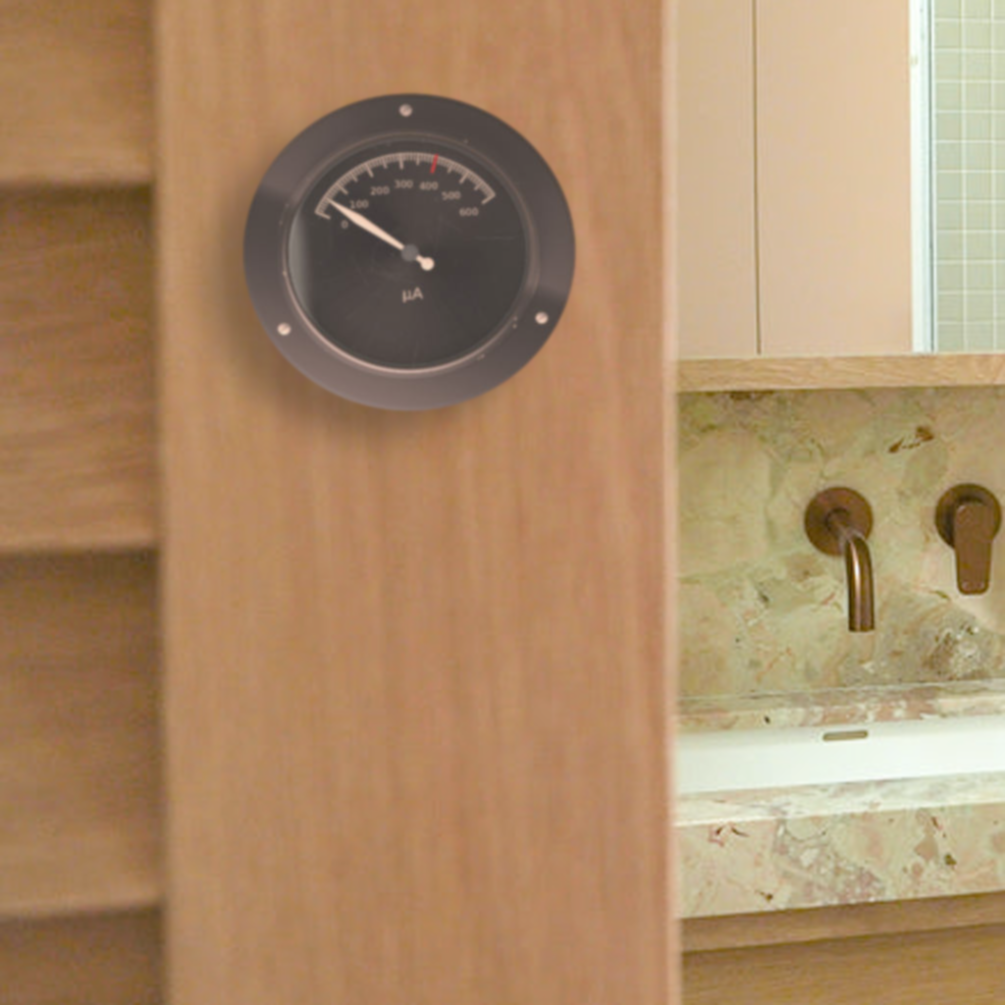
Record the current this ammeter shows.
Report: 50 µA
